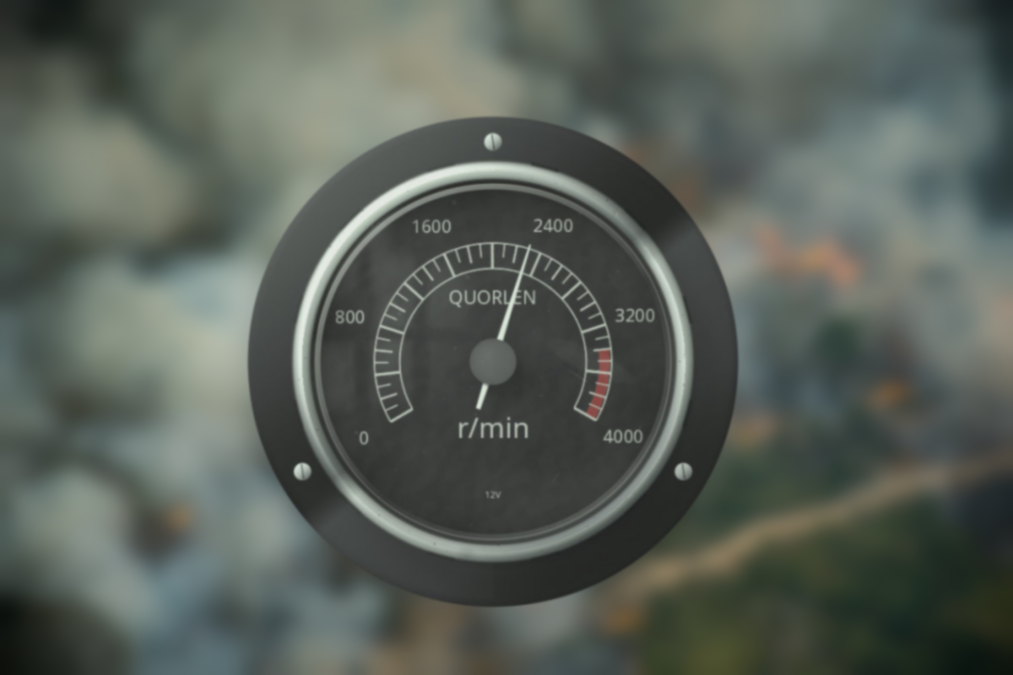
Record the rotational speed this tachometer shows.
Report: 2300 rpm
